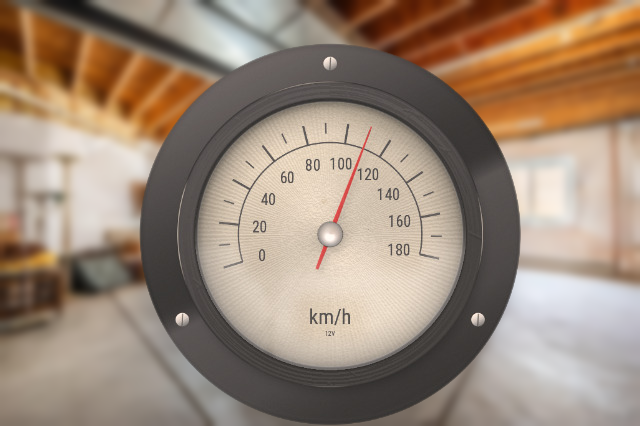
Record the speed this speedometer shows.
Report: 110 km/h
